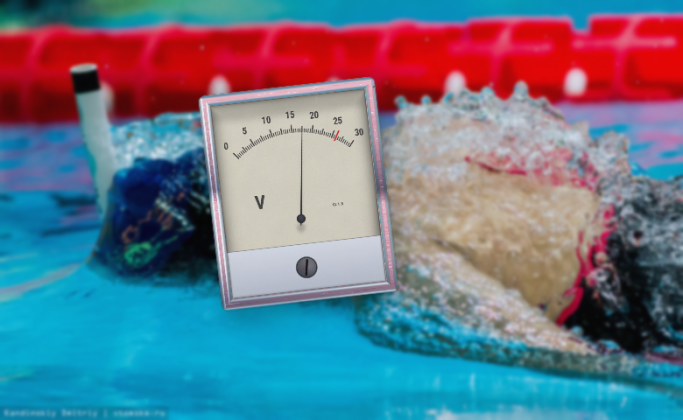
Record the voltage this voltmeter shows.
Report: 17.5 V
